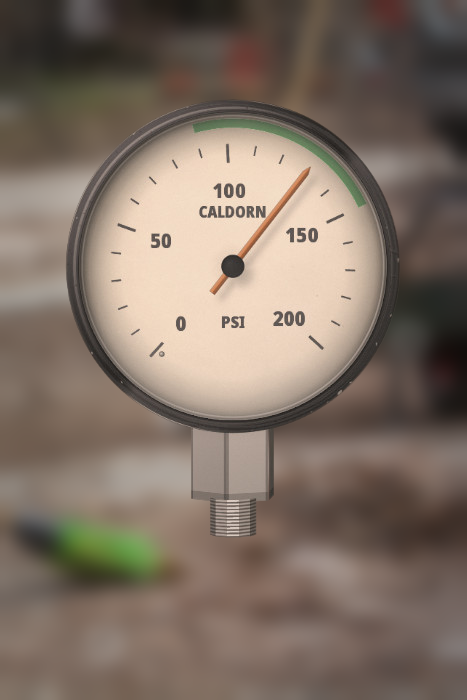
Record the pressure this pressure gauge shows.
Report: 130 psi
